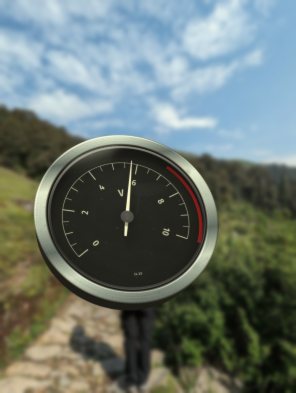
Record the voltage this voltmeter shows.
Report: 5.75 V
